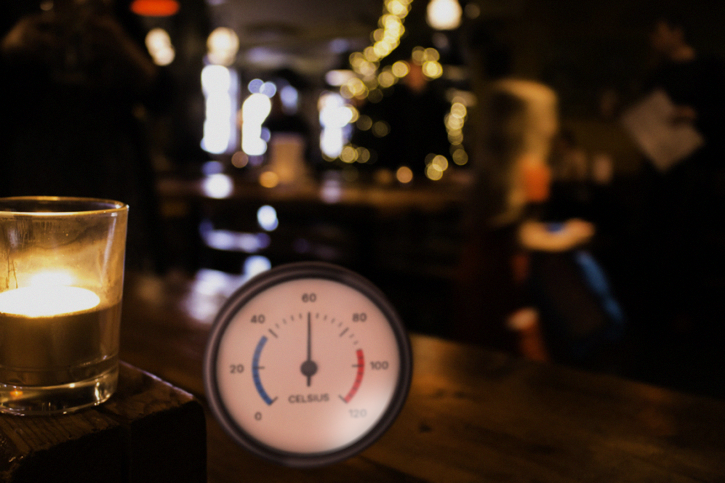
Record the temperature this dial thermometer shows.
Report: 60 °C
